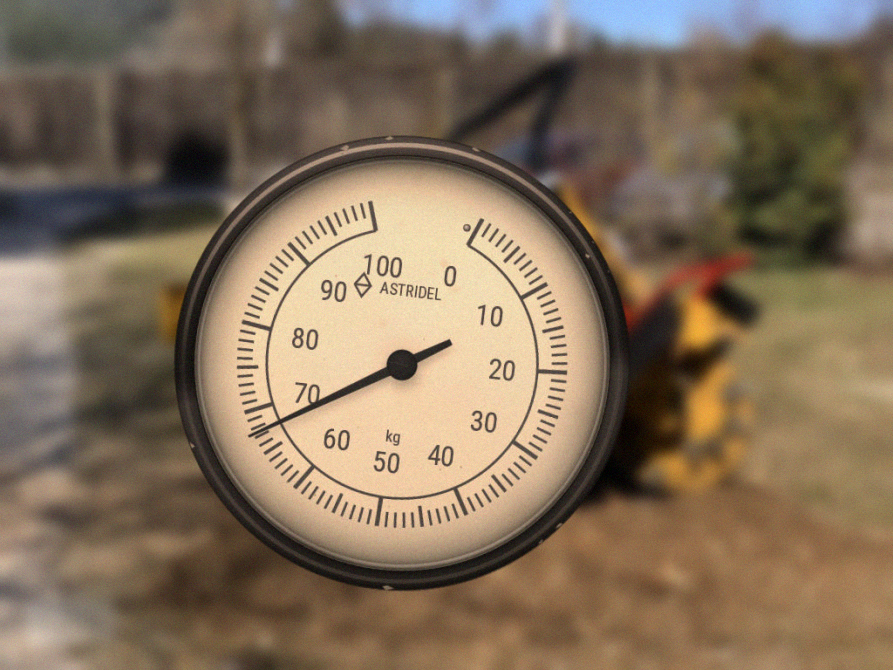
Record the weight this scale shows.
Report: 67.5 kg
